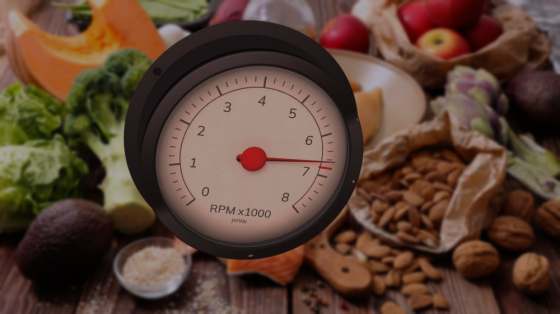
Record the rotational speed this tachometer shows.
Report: 6600 rpm
